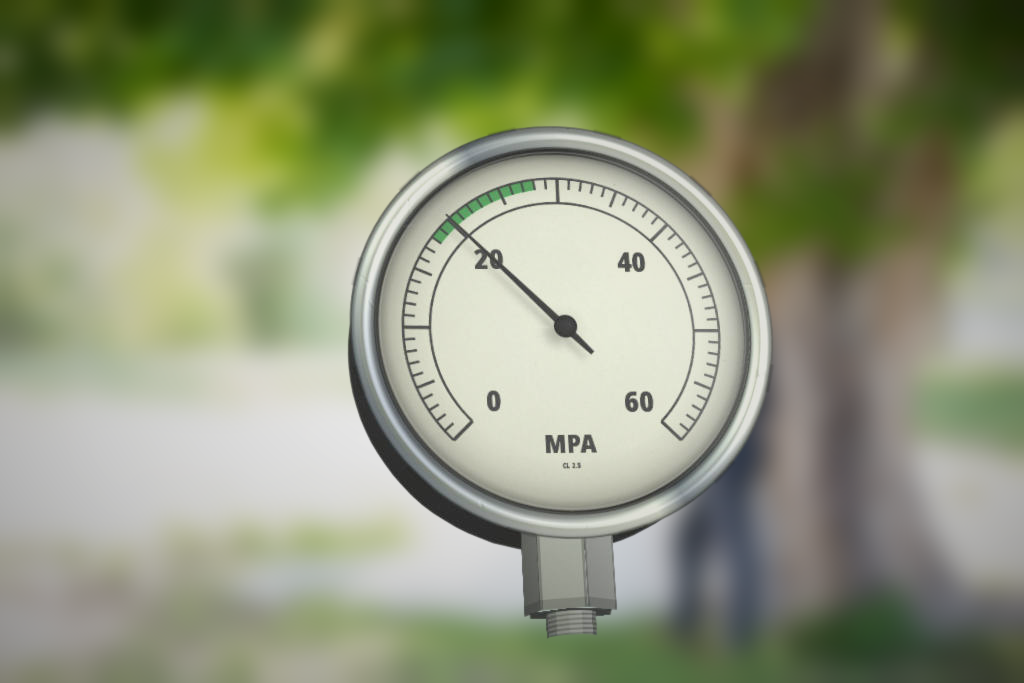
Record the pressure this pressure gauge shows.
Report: 20 MPa
